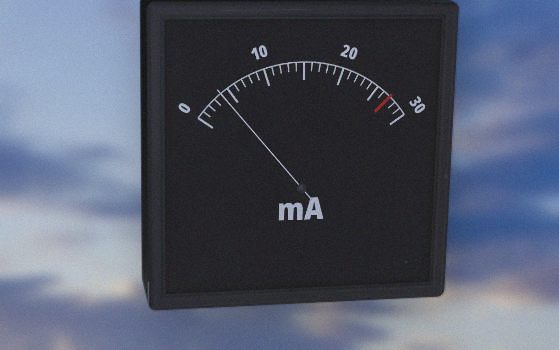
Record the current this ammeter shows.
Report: 4 mA
